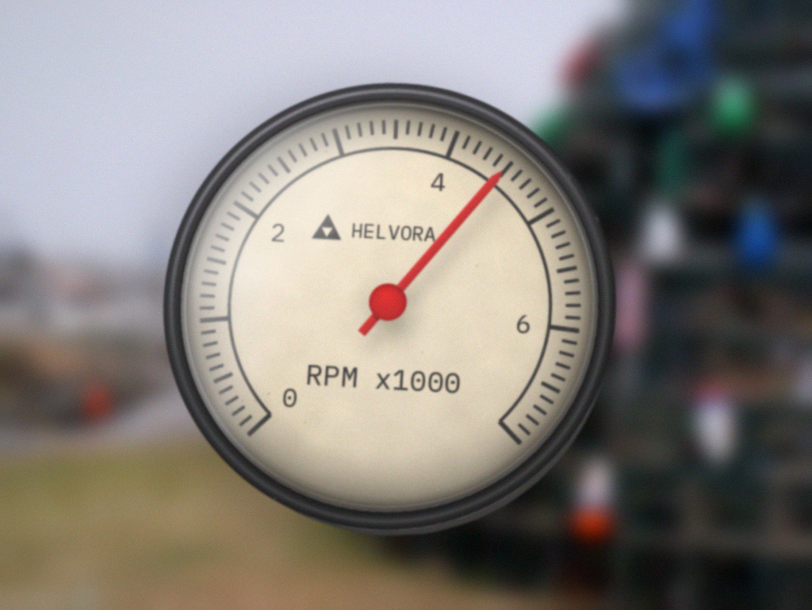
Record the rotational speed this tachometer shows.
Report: 4500 rpm
